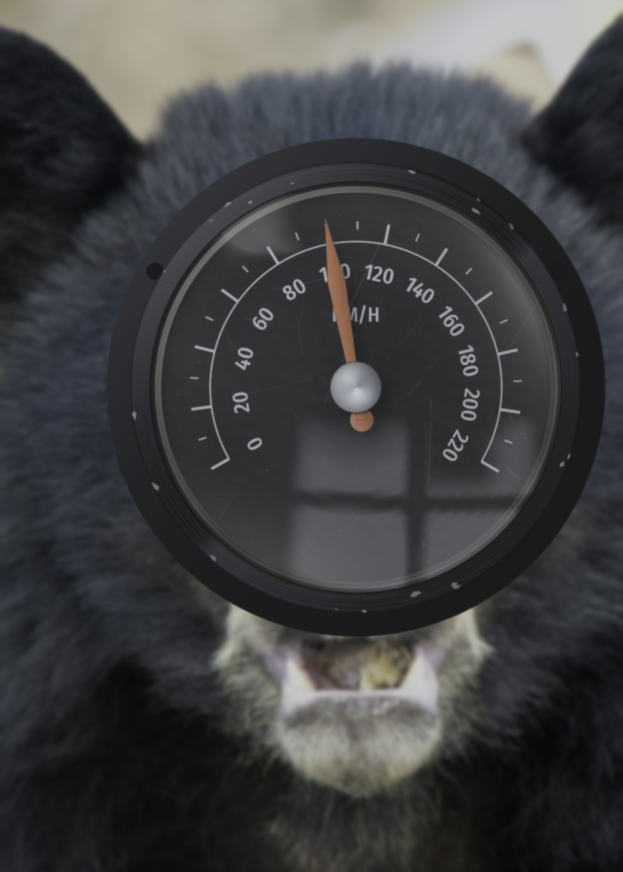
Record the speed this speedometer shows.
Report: 100 km/h
